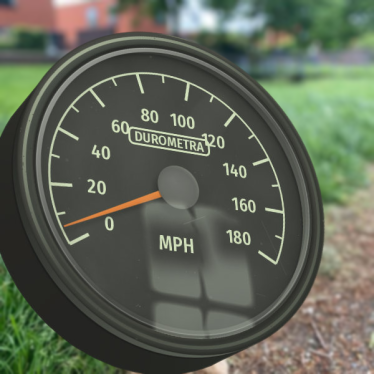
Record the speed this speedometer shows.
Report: 5 mph
